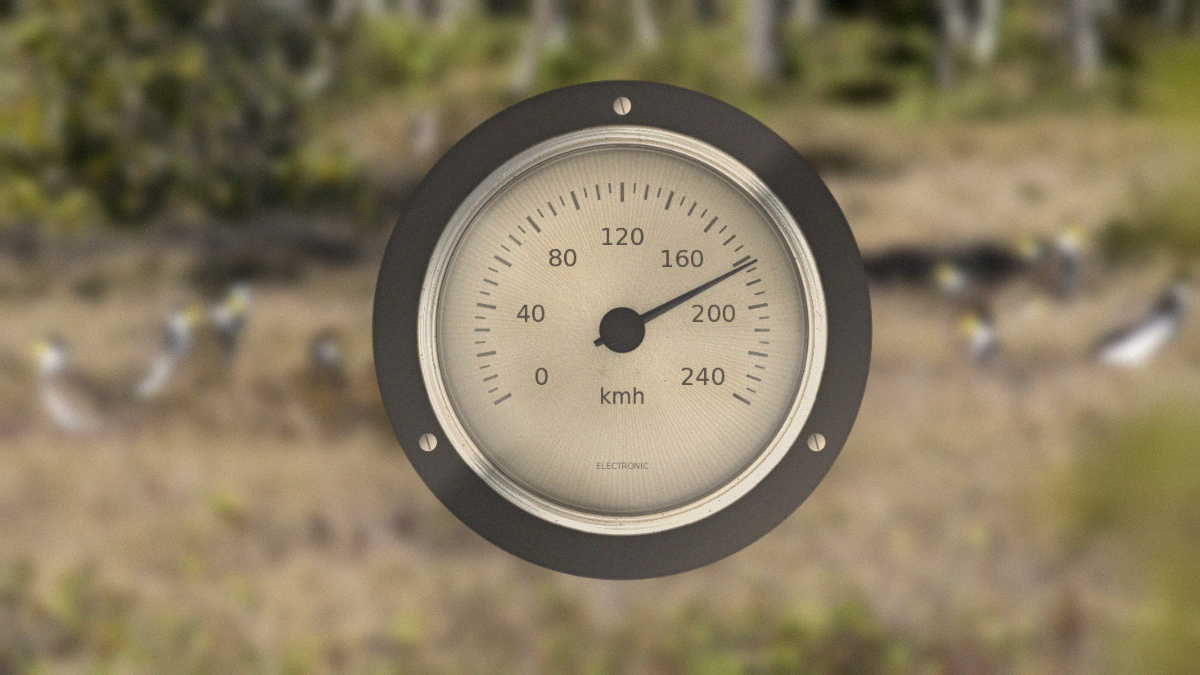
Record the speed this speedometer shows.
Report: 182.5 km/h
